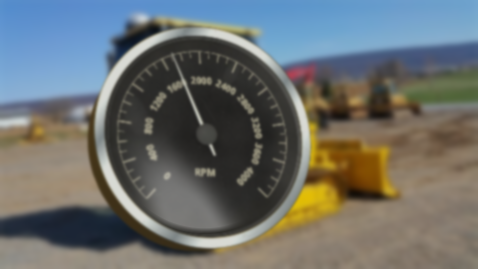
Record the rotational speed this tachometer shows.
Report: 1700 rpm
